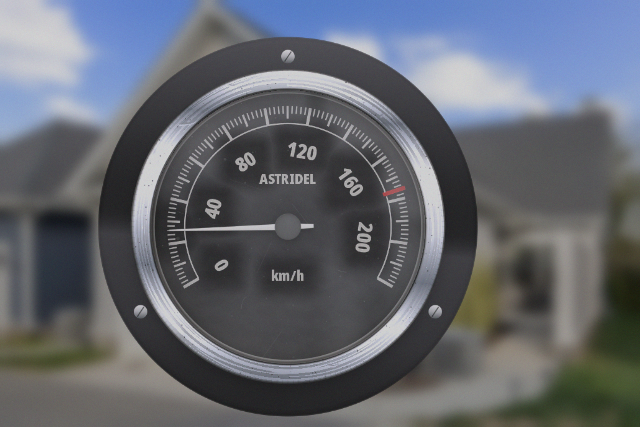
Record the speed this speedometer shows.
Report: 26 km/h
